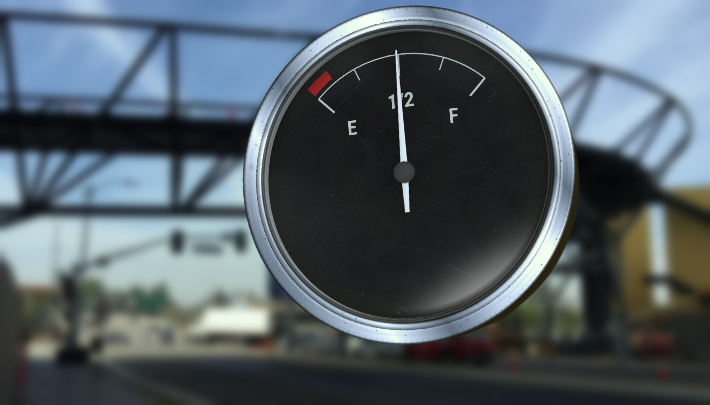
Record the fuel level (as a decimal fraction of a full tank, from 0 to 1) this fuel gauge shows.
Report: 0.5
